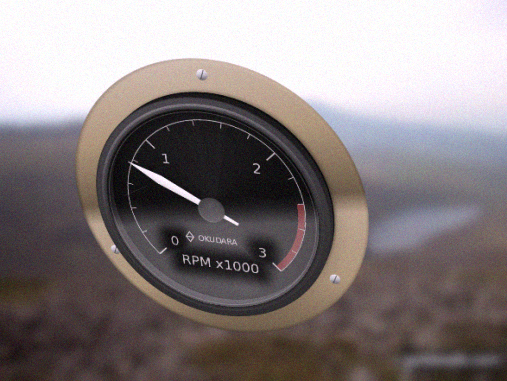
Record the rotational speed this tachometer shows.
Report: 800 rpm
